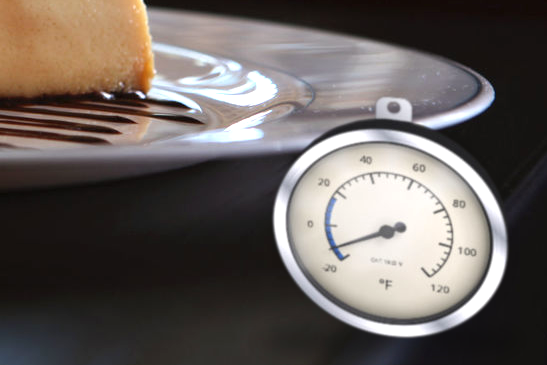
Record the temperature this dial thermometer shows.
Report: -12 °F
